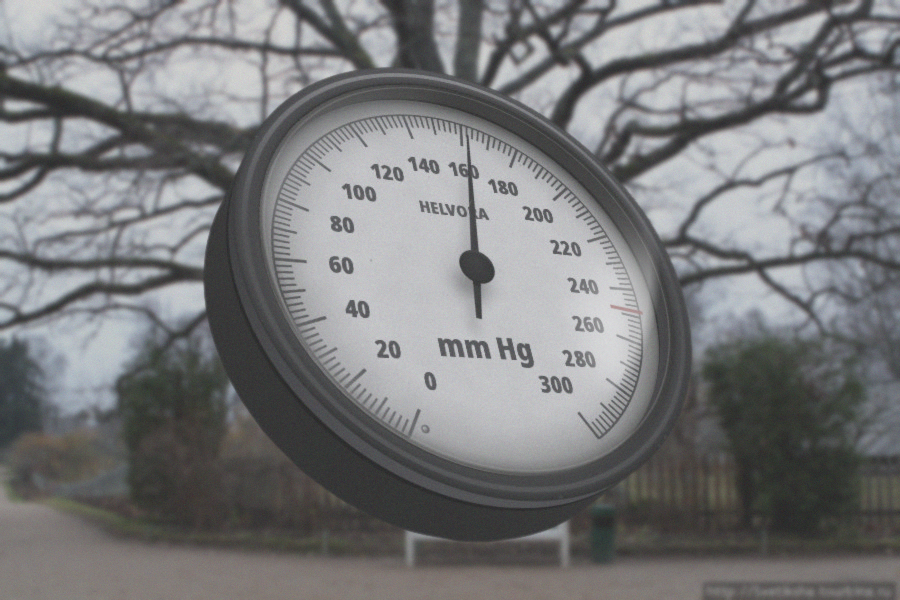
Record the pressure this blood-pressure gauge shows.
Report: 160 mmHg
